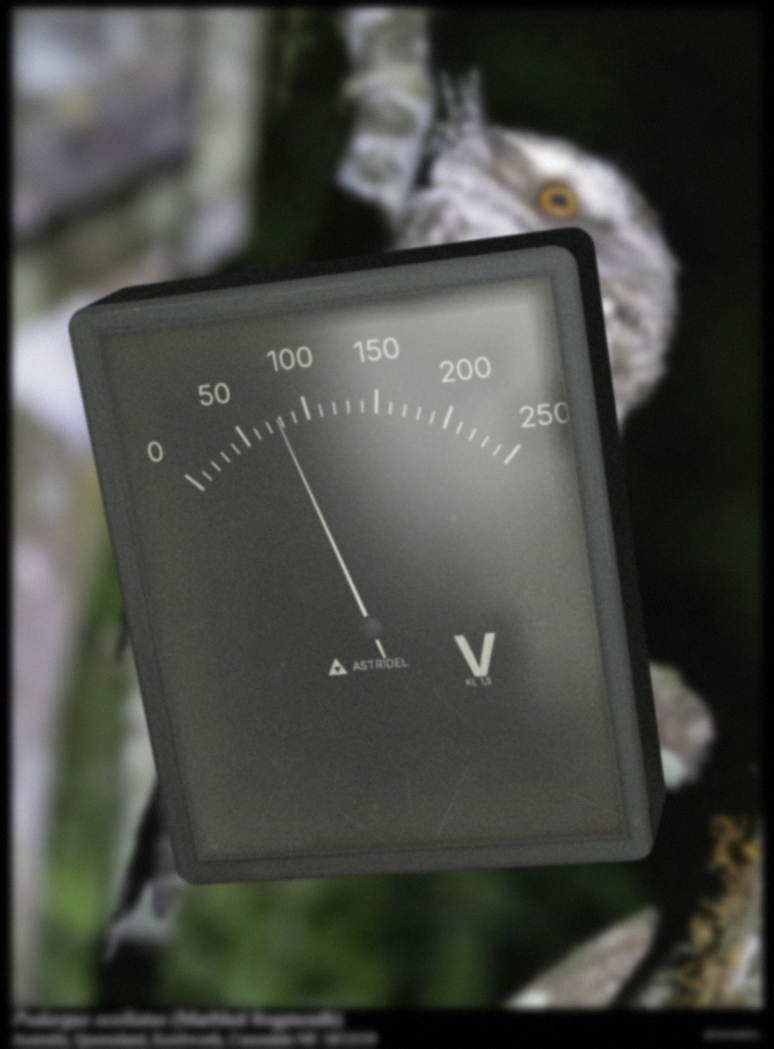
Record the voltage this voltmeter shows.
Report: 80 V
